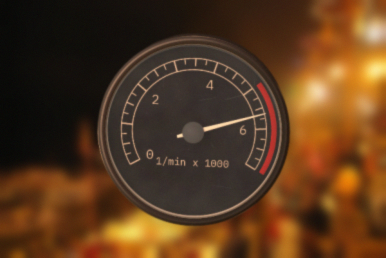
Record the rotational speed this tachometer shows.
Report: 5625 rpm
